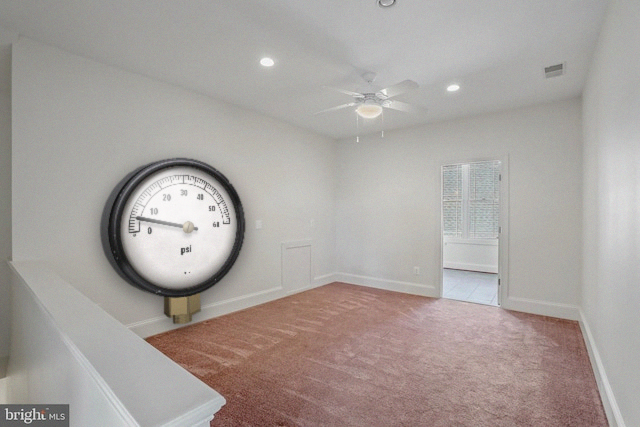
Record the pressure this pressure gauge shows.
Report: 5 psi
